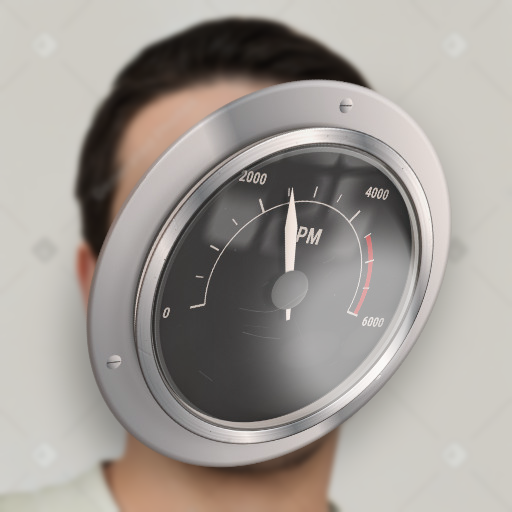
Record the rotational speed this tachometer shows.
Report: 2500 rpm
